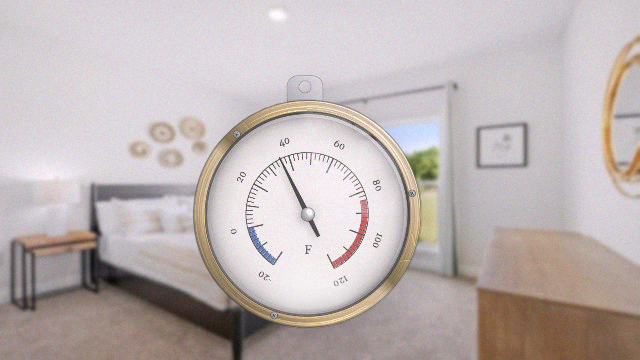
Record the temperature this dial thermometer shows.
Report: 36 °F
